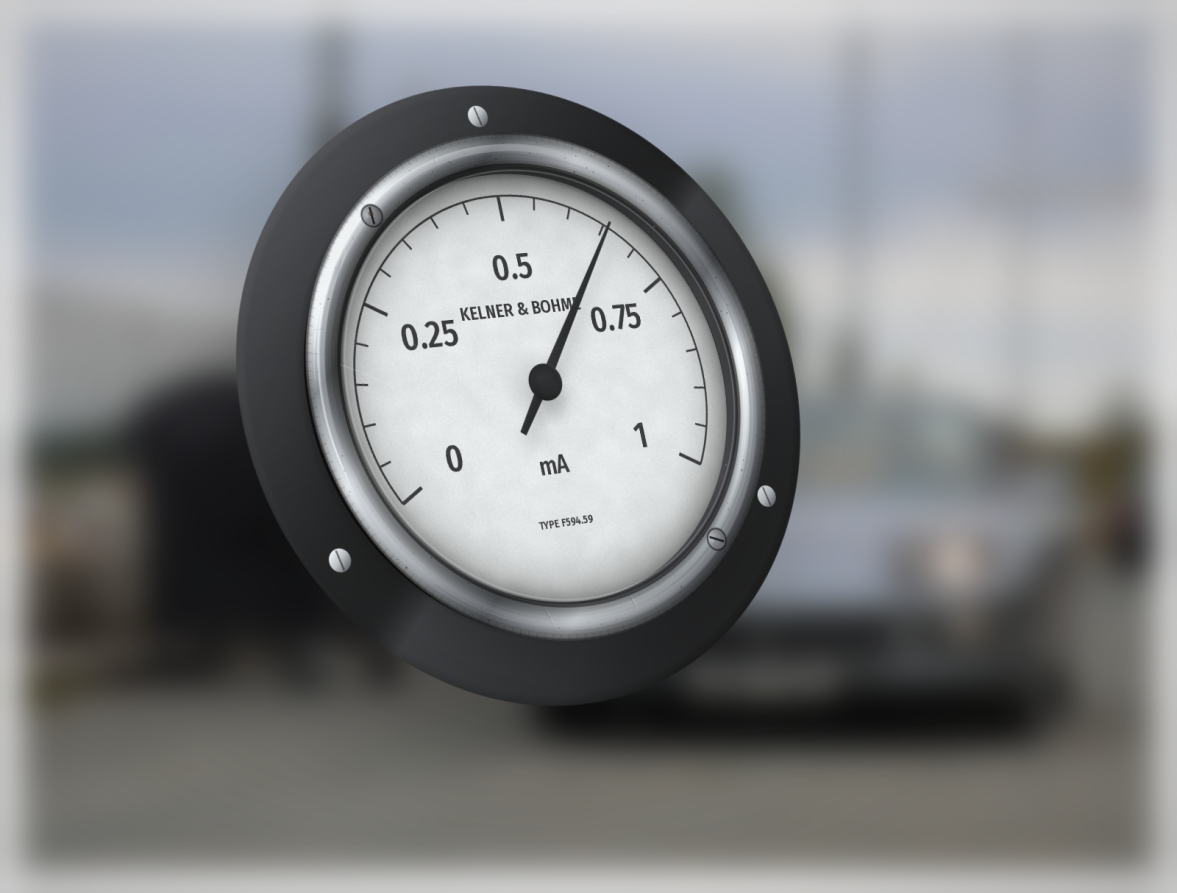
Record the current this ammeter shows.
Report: 0.65 mA
